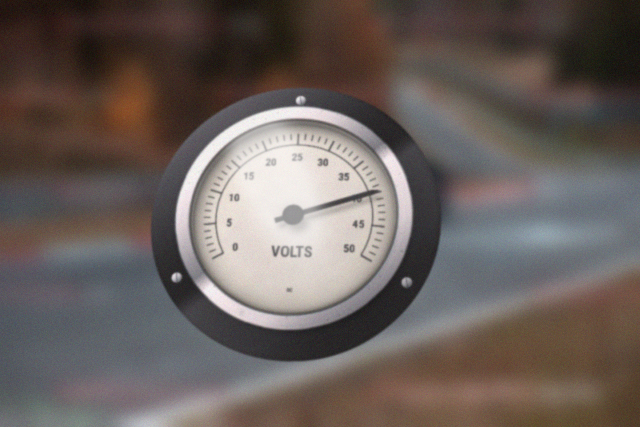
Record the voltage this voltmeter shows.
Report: 40 V
